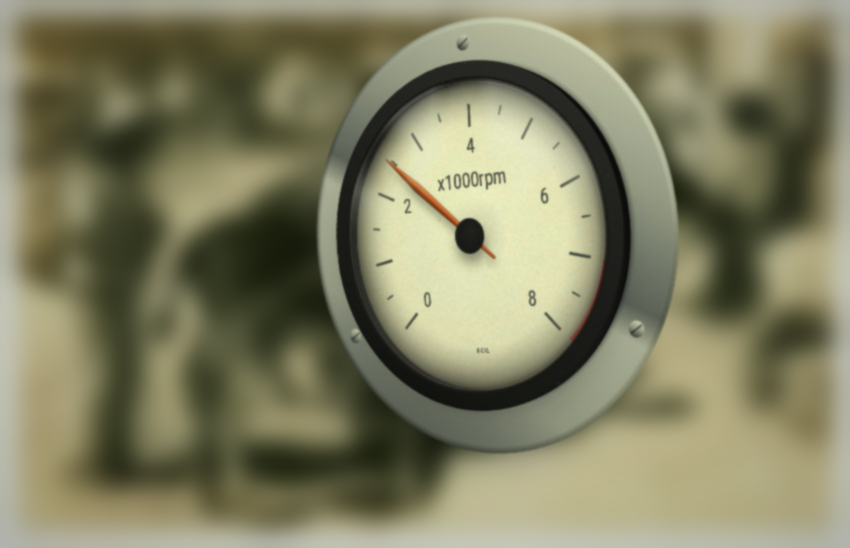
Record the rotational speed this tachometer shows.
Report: 2500 rpm
